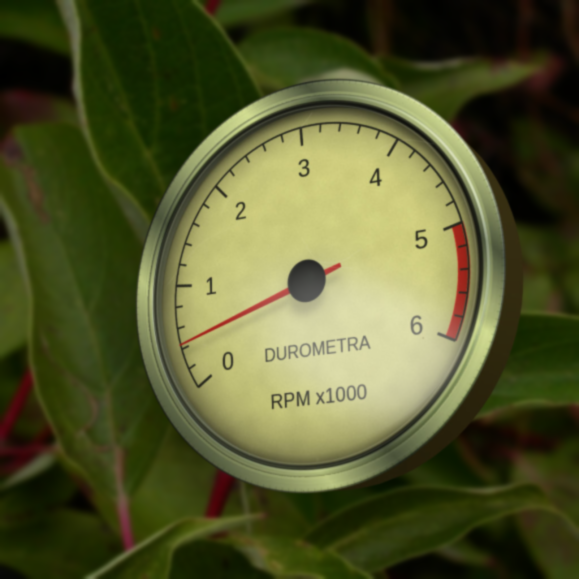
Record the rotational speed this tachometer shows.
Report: 400 rpm
